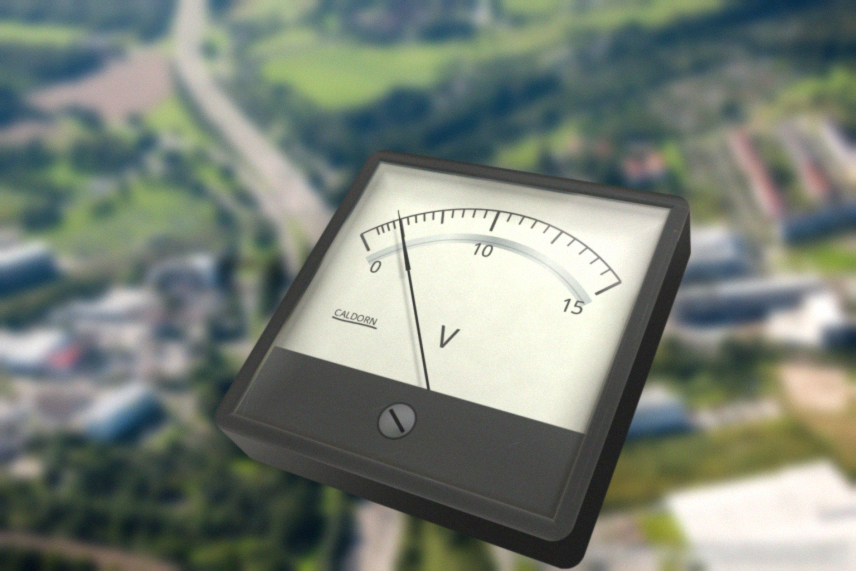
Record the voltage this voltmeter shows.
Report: 5 V
